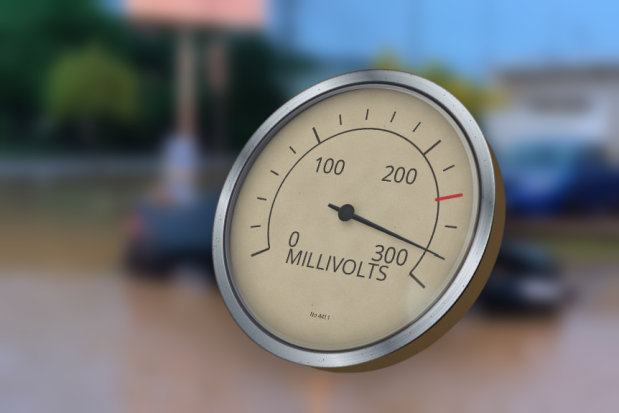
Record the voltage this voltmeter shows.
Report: 280 mV
